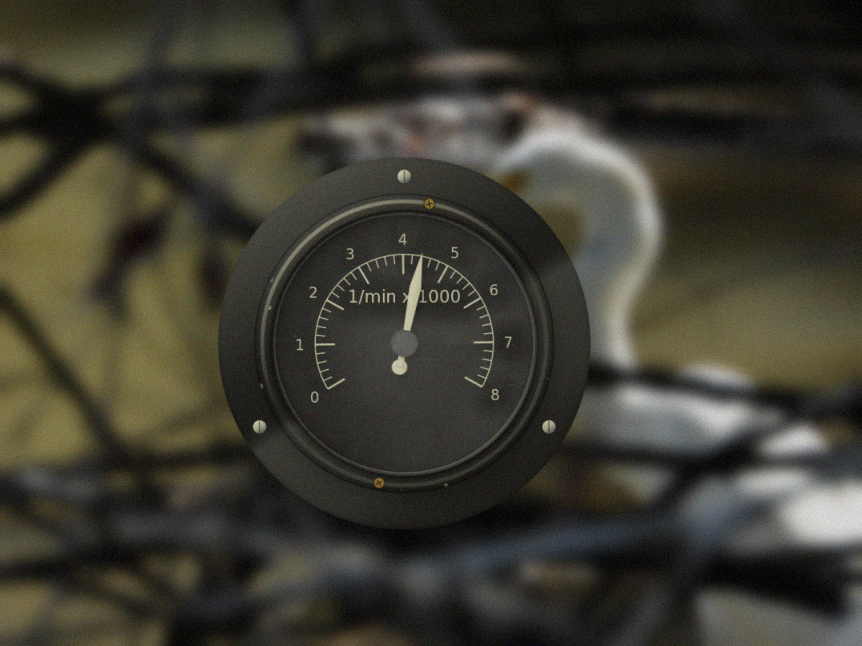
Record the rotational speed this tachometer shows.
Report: 4400 rpm
